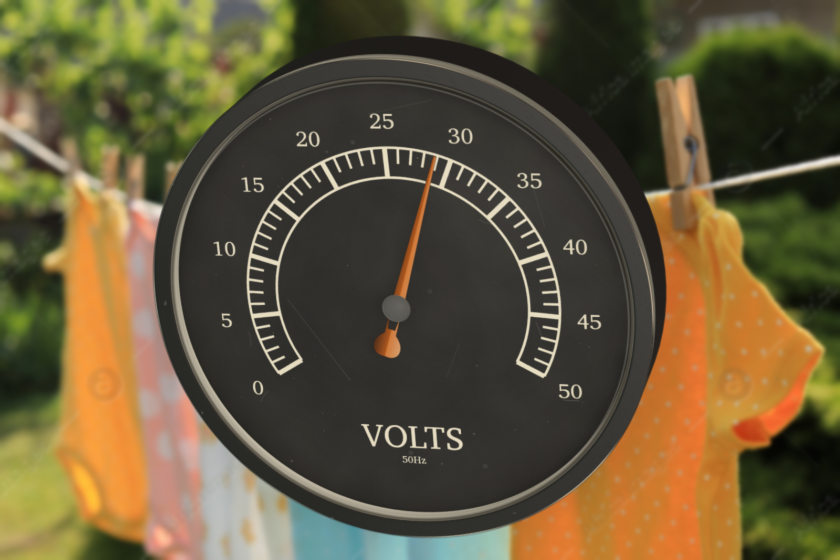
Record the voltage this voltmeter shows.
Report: 29 V
